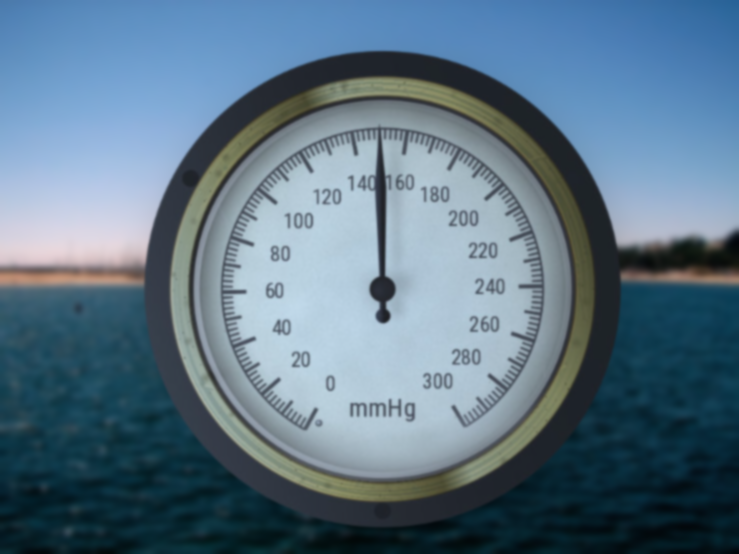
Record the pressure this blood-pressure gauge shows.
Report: 150 mmHg
